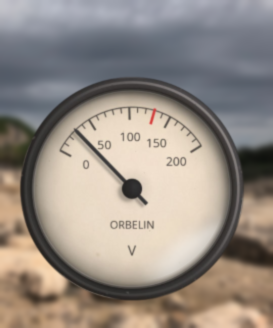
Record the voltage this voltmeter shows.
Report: 30 V
